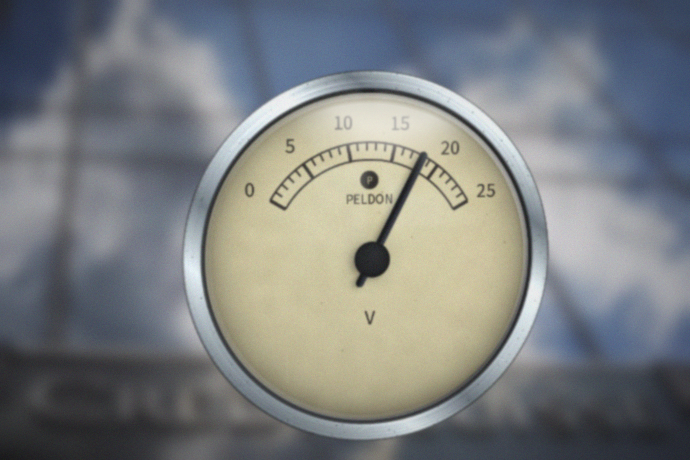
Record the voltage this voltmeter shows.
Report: 18 V
